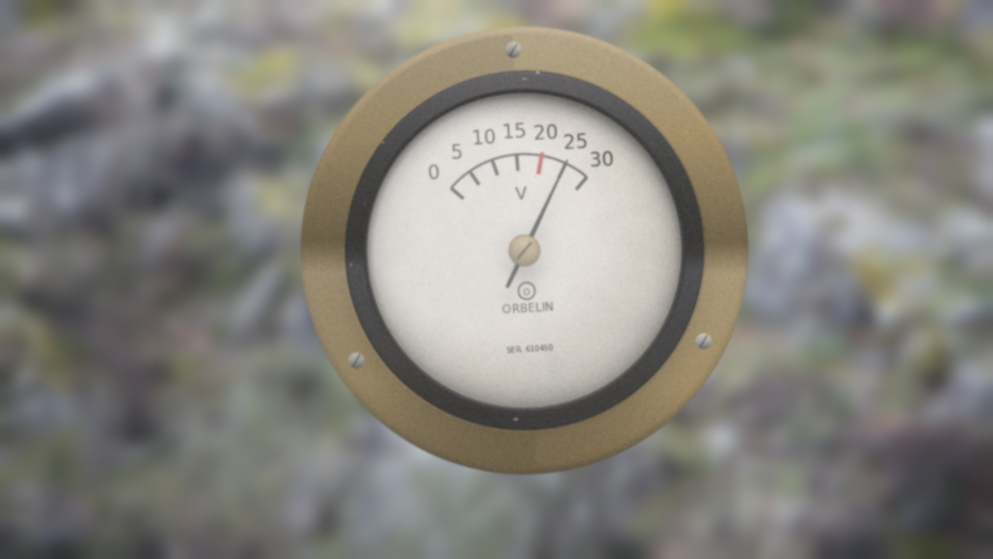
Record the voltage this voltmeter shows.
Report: 25 V
